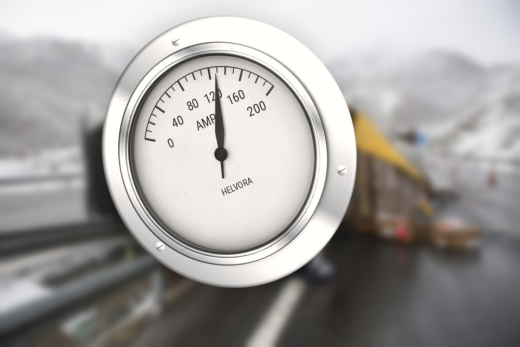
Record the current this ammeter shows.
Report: 130 A
